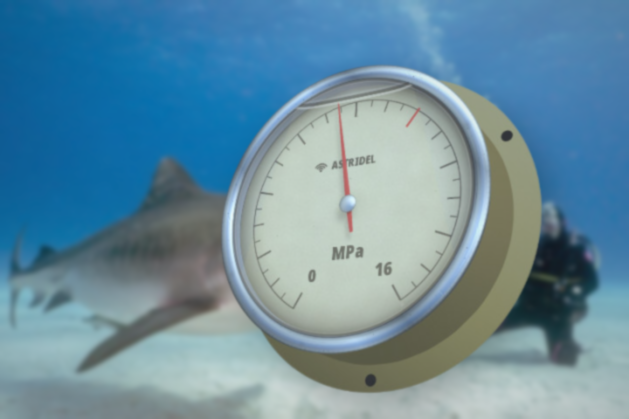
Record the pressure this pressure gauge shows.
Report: 7.5 MPa
